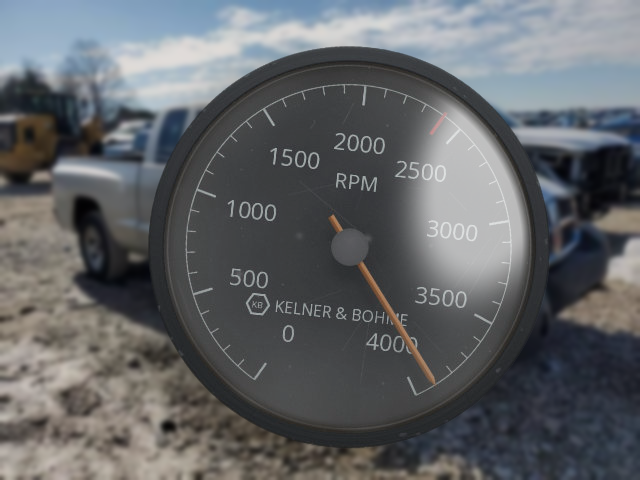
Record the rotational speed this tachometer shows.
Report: 3900 rpm
